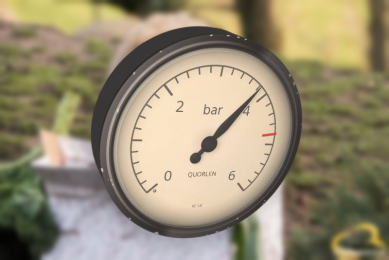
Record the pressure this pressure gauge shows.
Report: 3.8 bar
